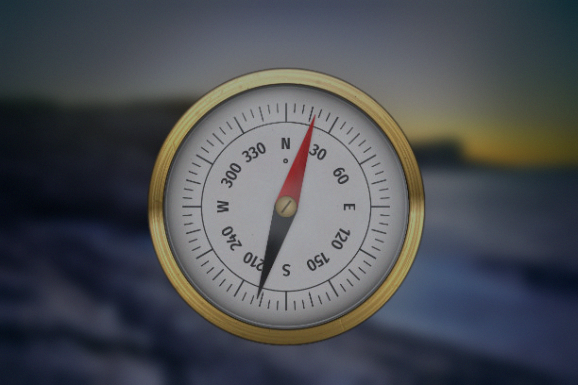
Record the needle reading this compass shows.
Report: 17.5 °
